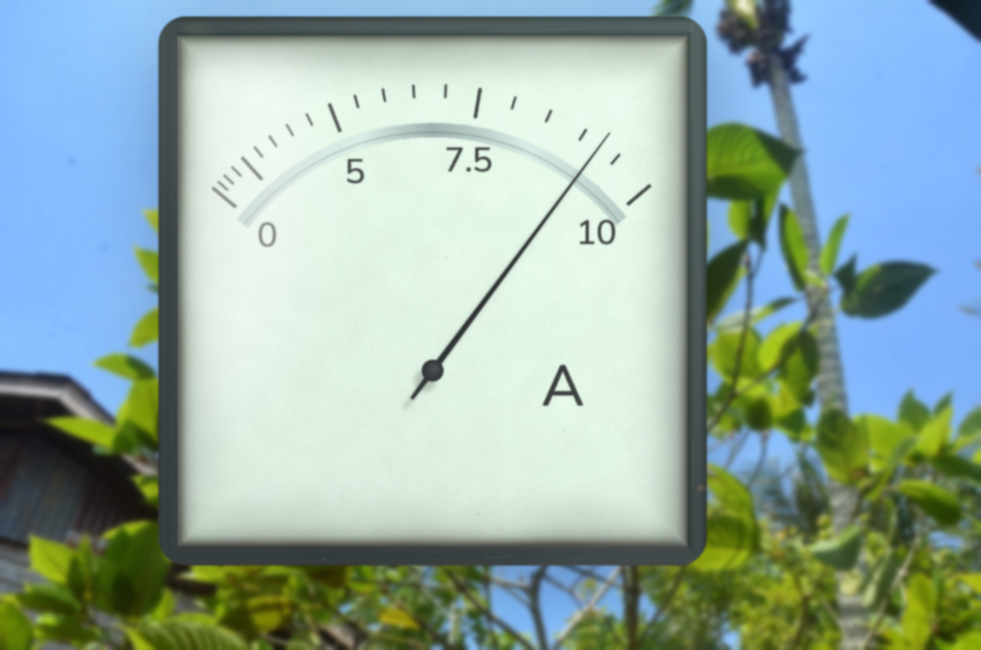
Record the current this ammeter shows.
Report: 9.25 A
